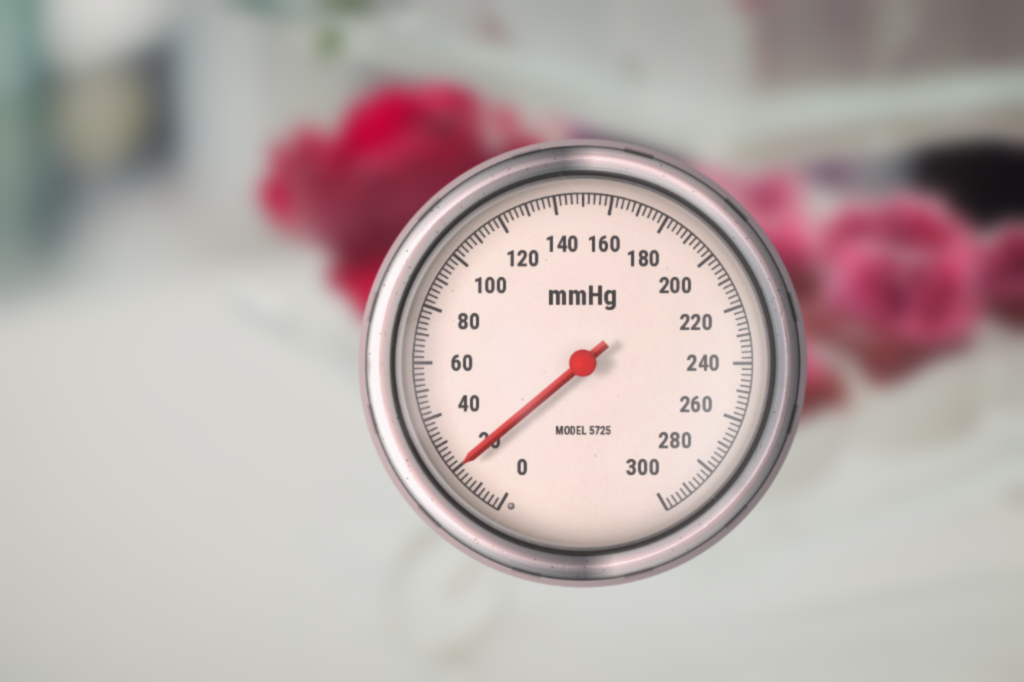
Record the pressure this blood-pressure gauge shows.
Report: 20 mmHg
